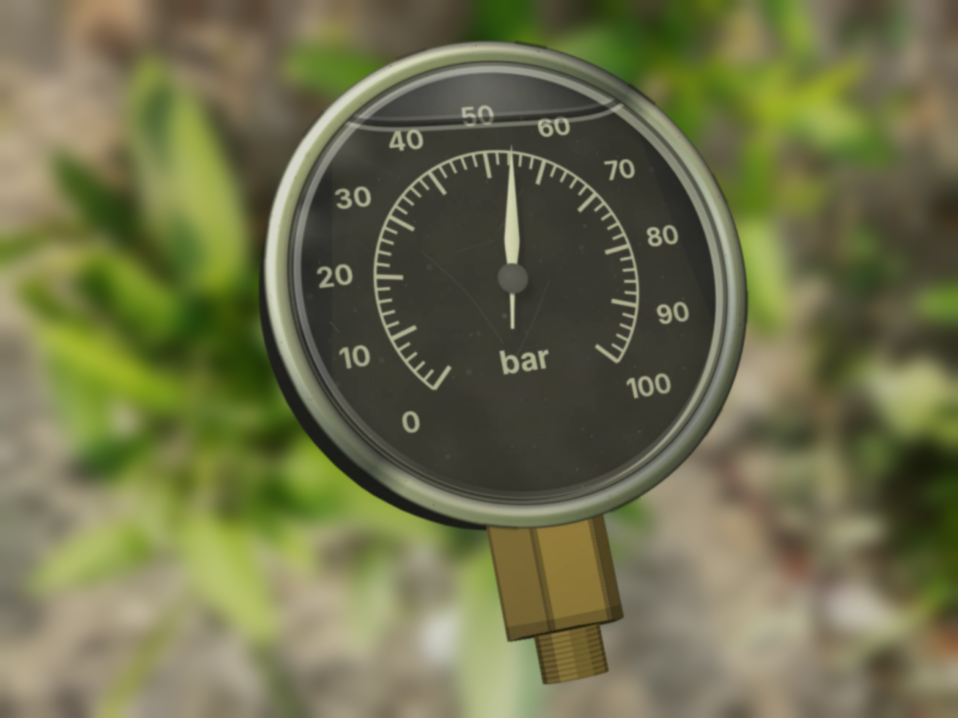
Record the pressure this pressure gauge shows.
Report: 54 bar
